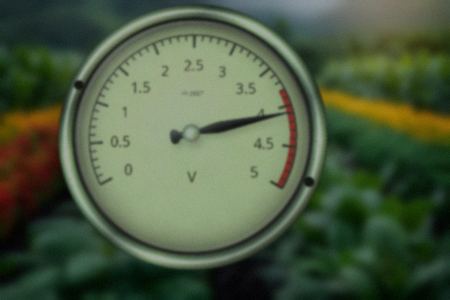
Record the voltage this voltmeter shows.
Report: 4.1 V
